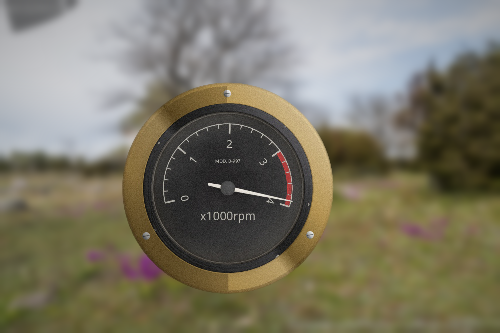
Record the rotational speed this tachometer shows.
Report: 3900 rpm
